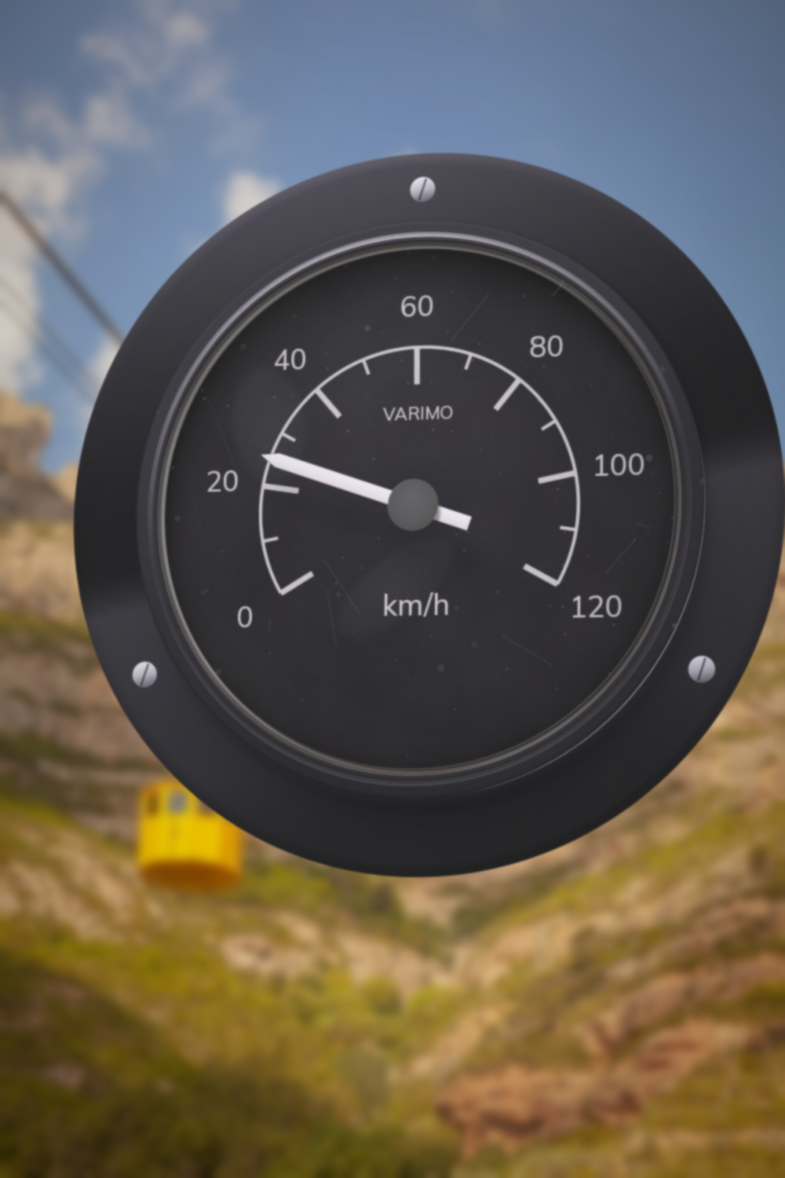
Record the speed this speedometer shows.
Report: 25 km/h
